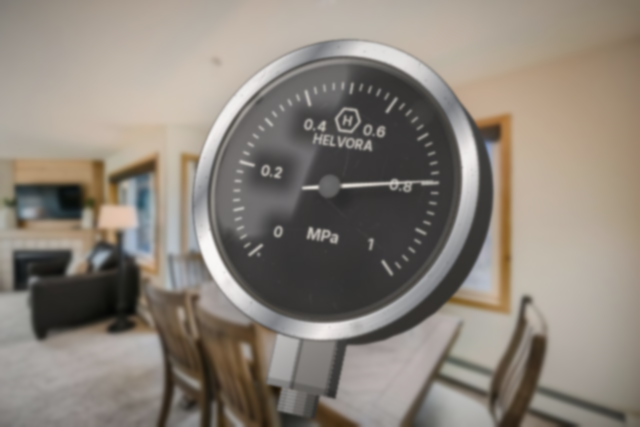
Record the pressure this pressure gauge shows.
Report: 0.8 MPa
